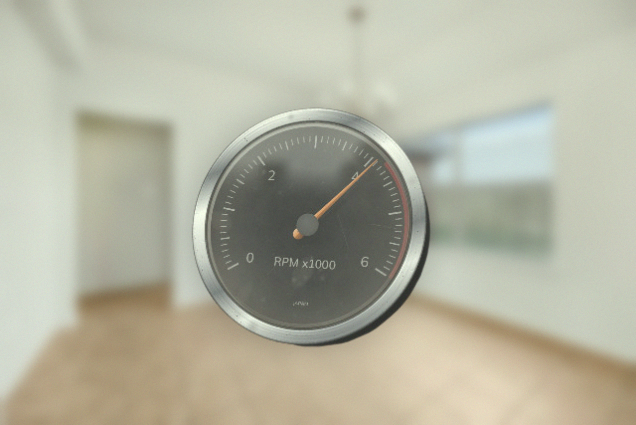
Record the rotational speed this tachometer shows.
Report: 4100 rpm
